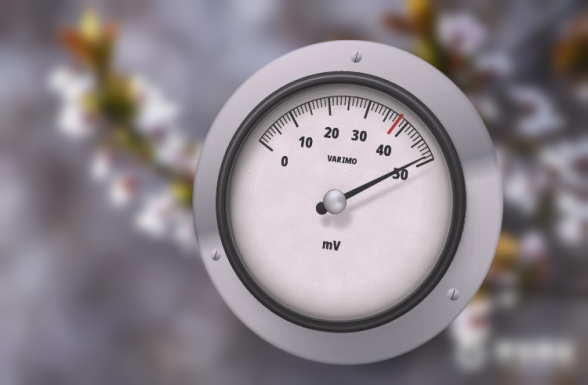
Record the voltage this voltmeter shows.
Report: 49 mV
